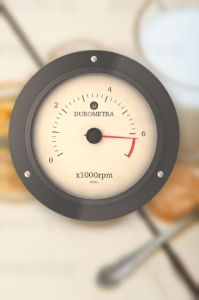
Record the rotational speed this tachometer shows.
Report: 6200 rpm
